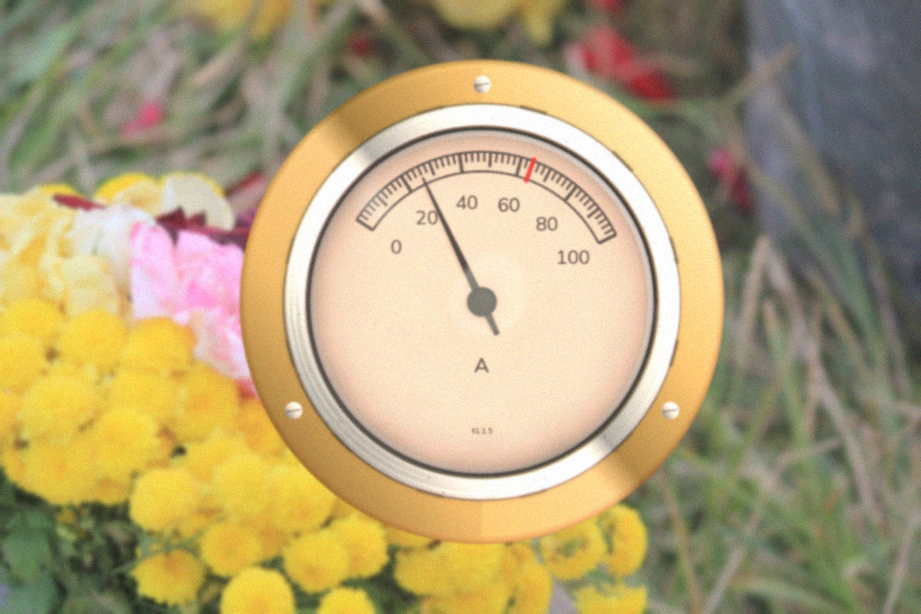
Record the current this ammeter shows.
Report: 26 A
